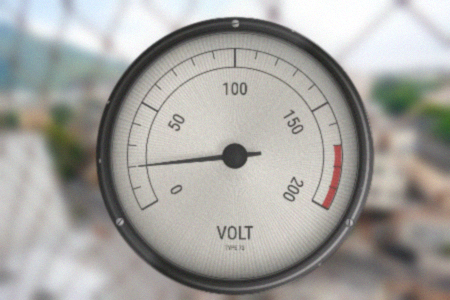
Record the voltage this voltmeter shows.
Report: 20 V
